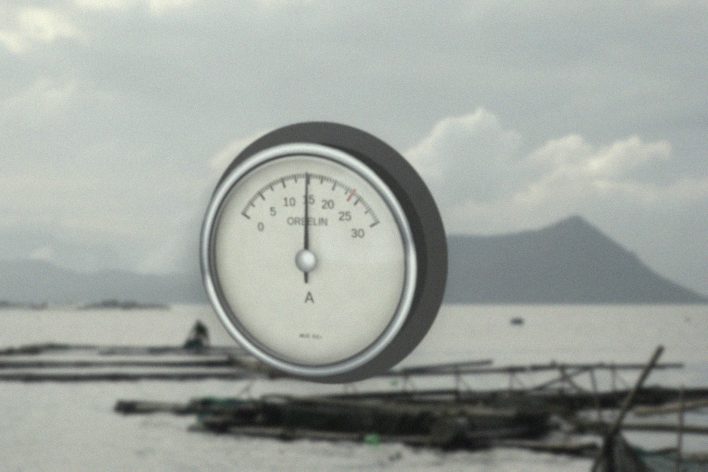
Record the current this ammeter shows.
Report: 15 A
